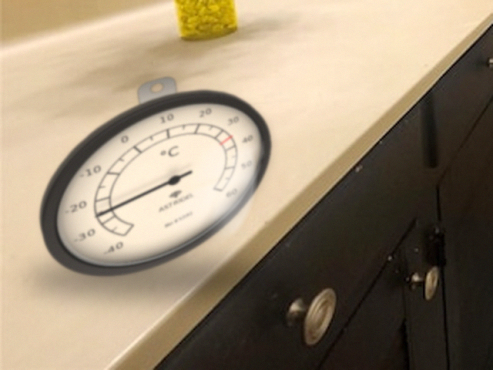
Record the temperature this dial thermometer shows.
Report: -25 °C
